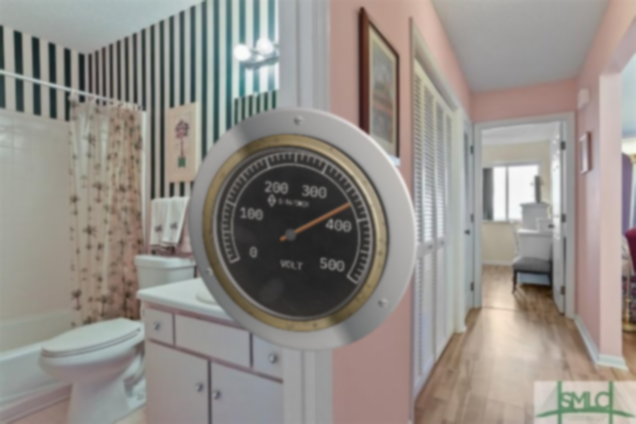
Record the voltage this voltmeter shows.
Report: 370 V
